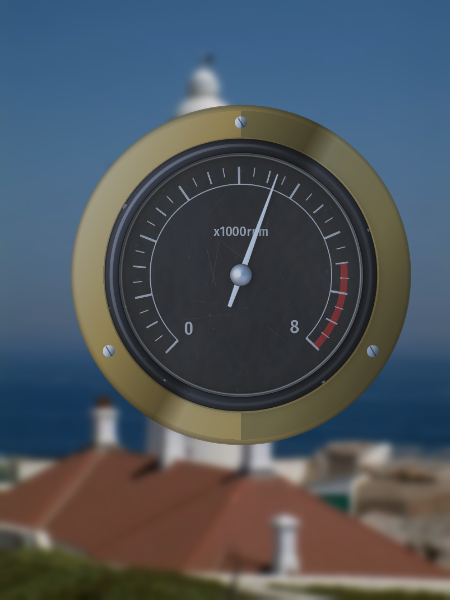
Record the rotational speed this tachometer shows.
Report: 4625 rpm
